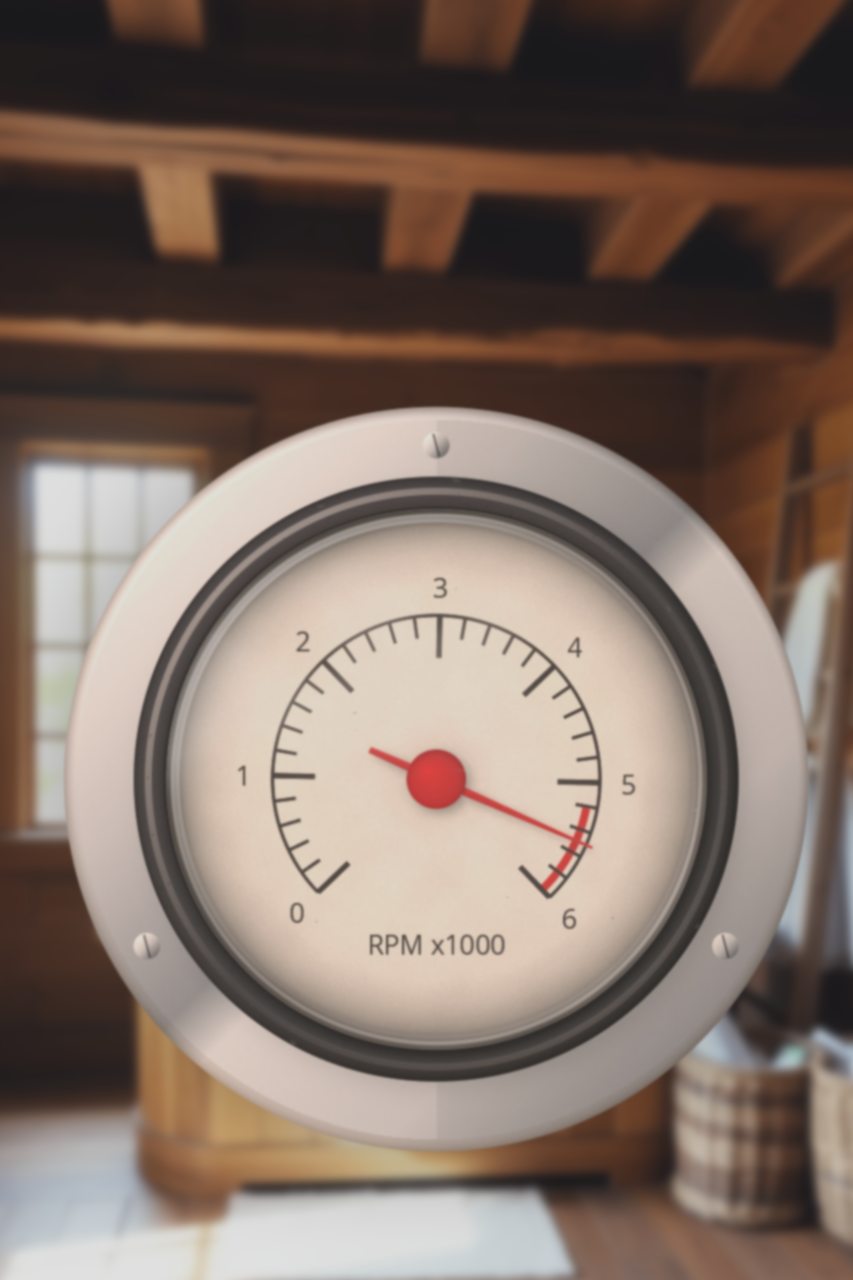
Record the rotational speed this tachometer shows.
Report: 5500 rpm
